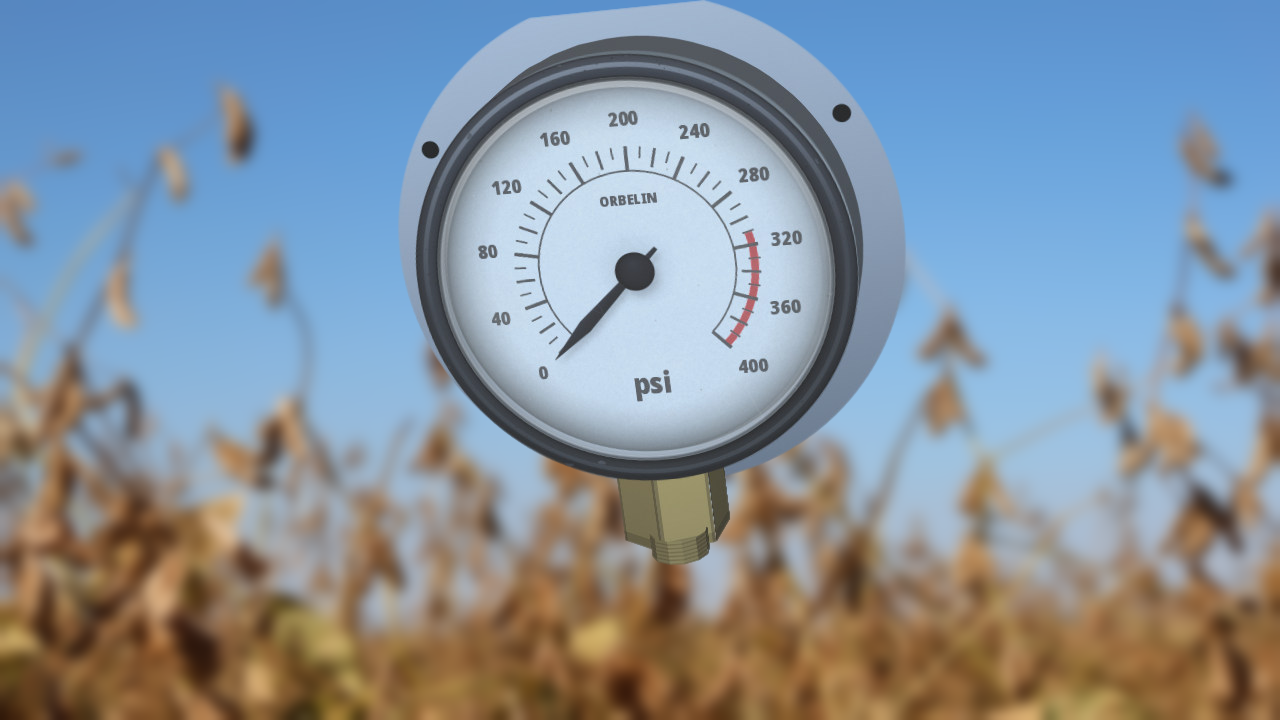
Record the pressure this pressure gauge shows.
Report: 0 psi
